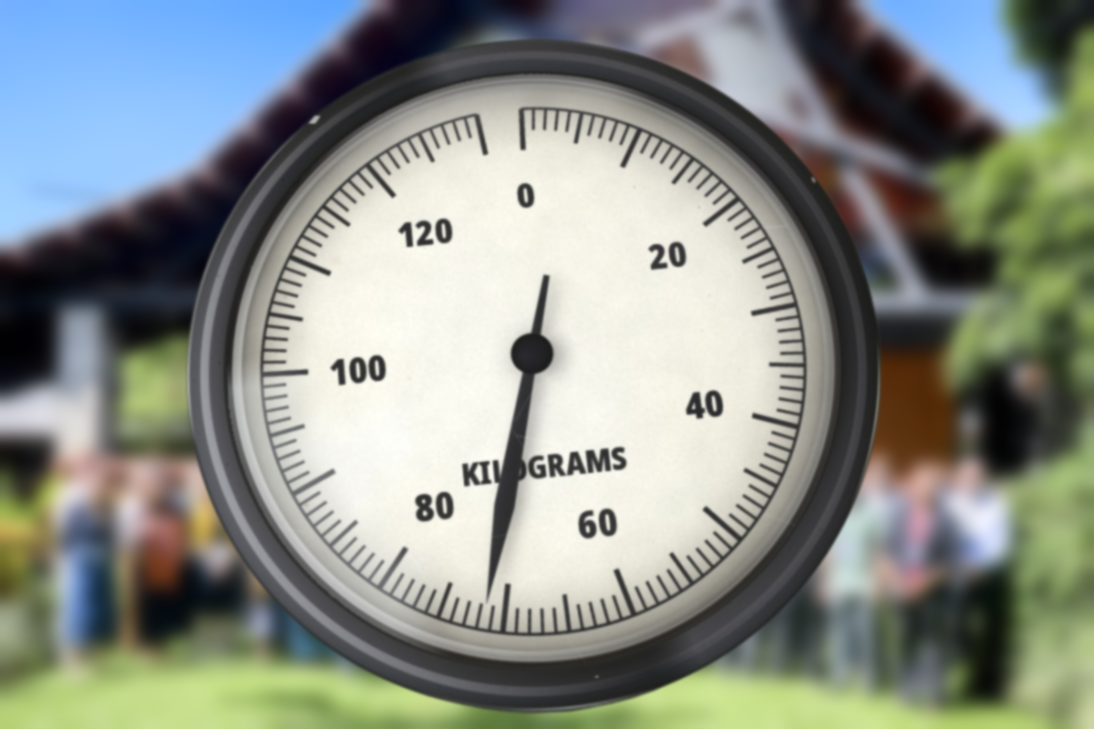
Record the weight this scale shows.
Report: 71.5 kg
